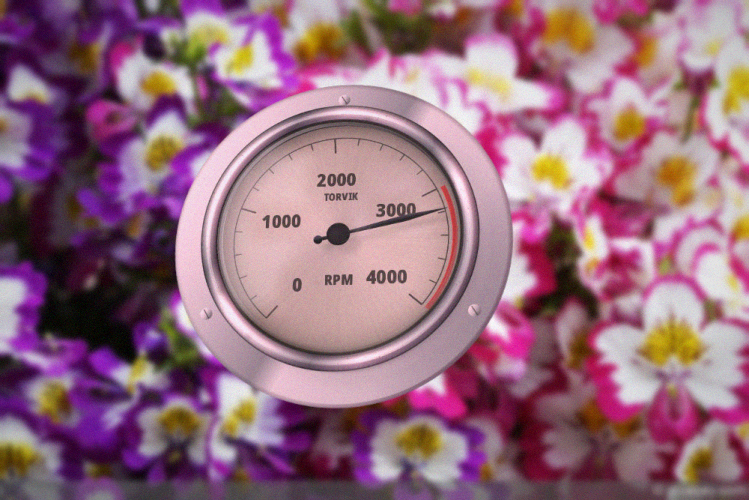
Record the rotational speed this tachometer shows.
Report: 3200 rpm
